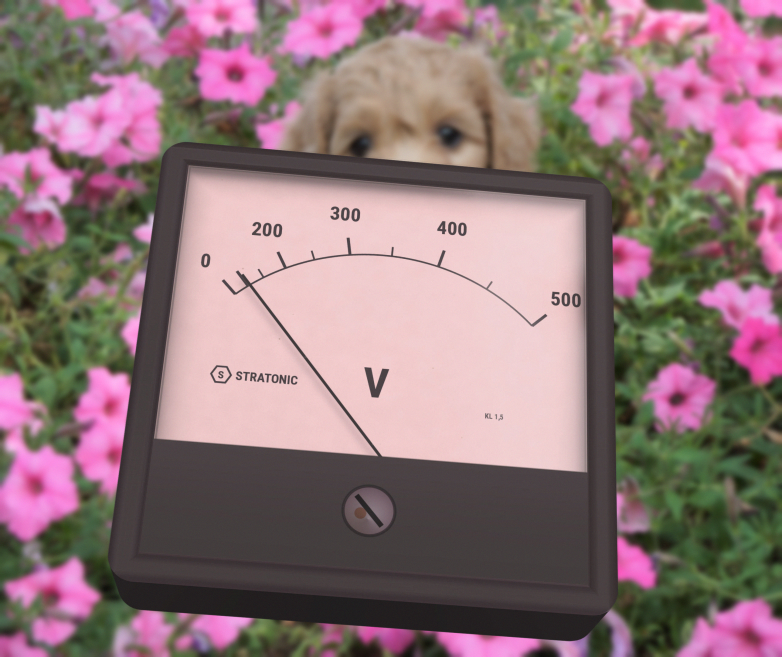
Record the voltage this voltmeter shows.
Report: 100 V
